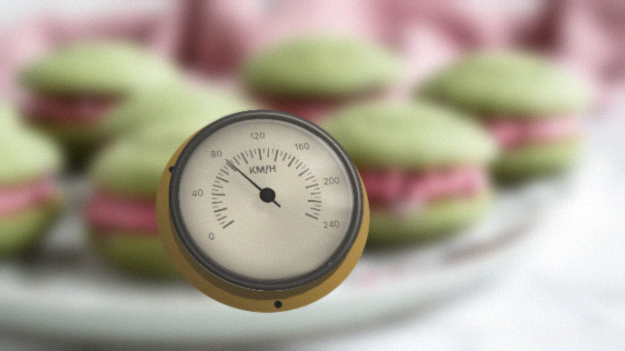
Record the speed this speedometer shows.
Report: 80 km/h
